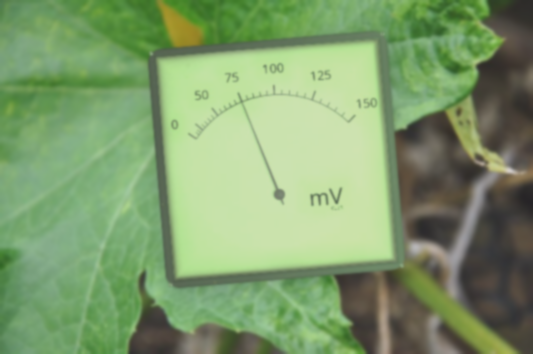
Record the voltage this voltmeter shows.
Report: 75 mV
